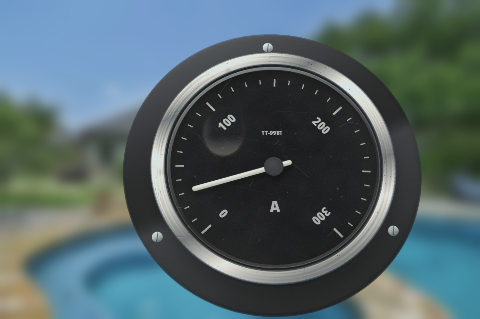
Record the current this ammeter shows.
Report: 30 A
